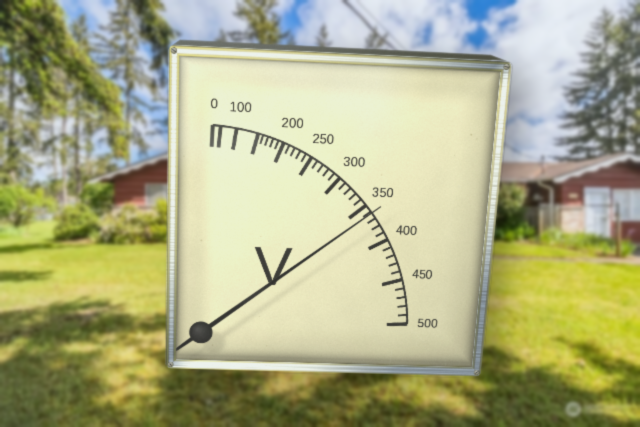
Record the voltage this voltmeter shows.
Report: 360 V
